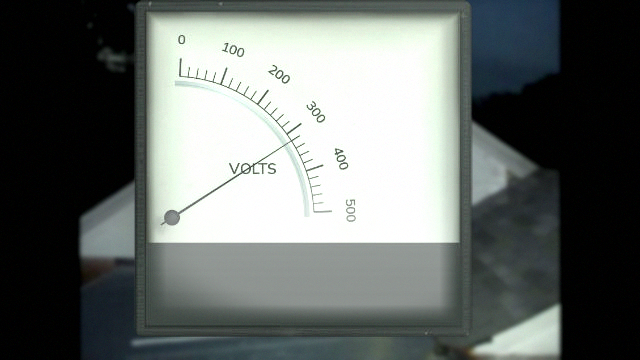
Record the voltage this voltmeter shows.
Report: 320 V
